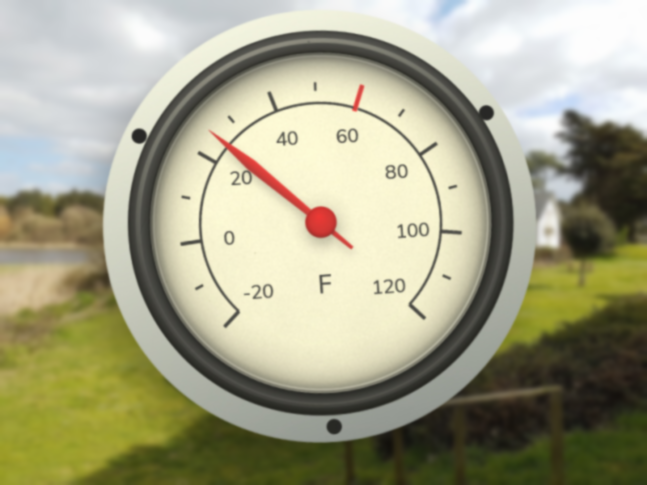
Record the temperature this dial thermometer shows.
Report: 25 °F
